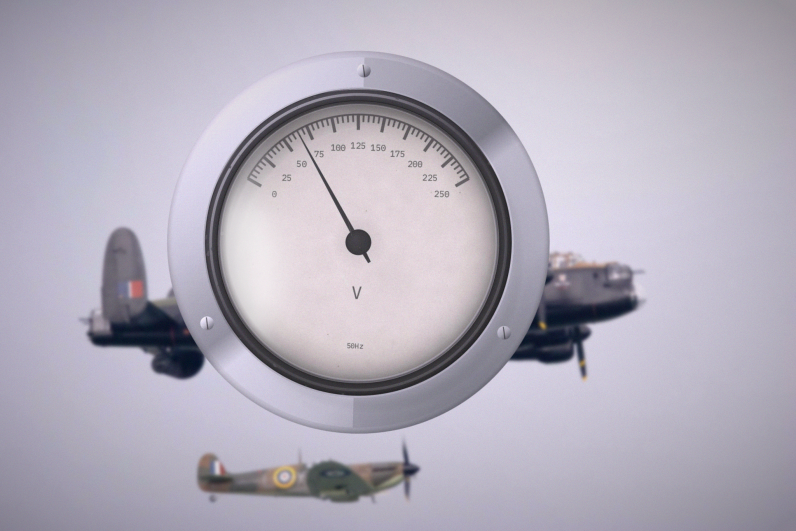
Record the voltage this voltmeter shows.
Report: 65 V
